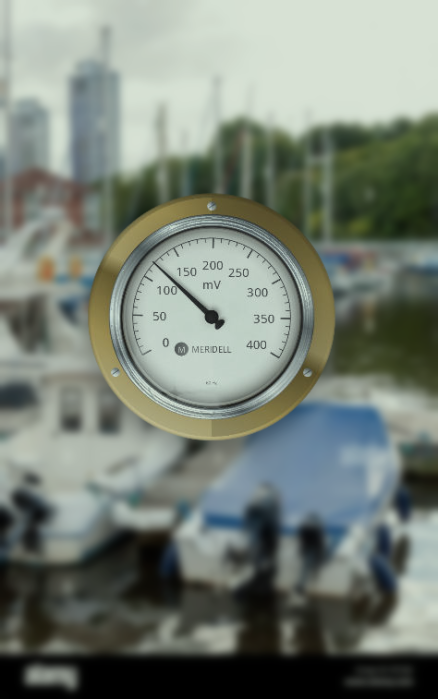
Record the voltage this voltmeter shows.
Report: 120 mV
